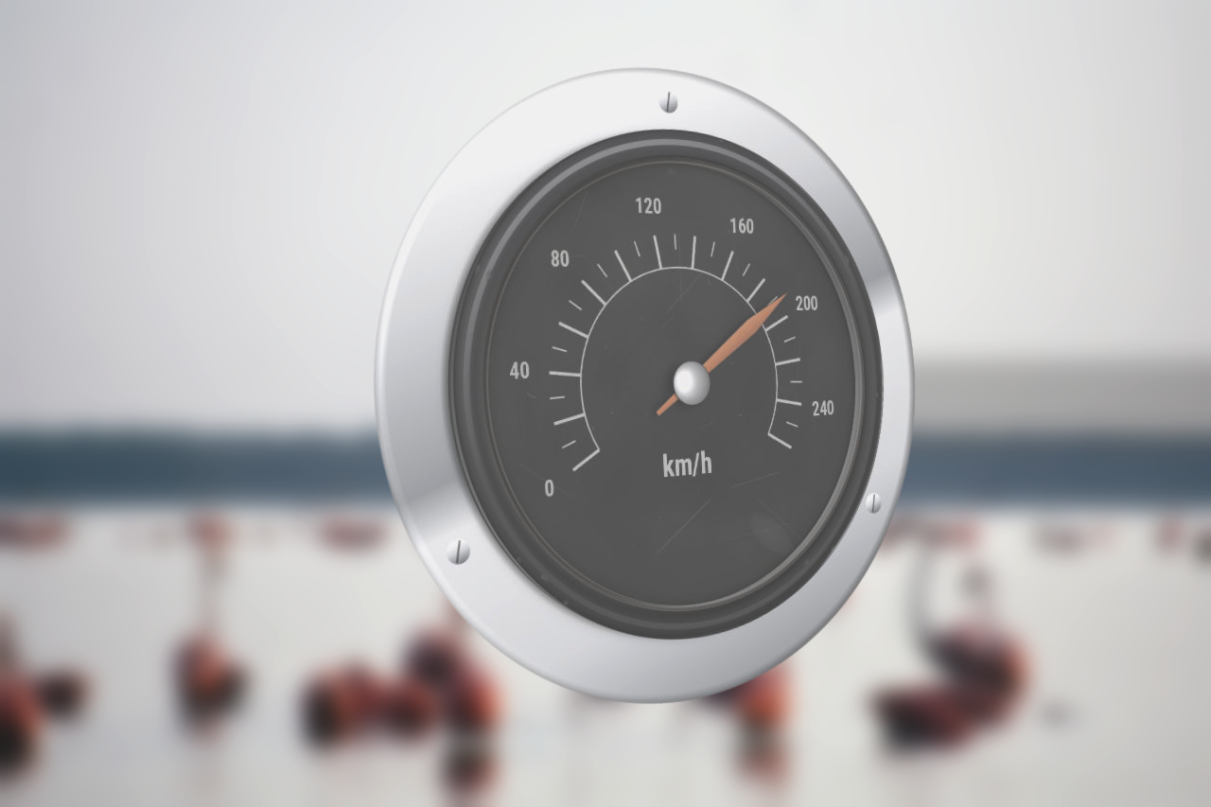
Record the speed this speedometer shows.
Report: 190 km/h
